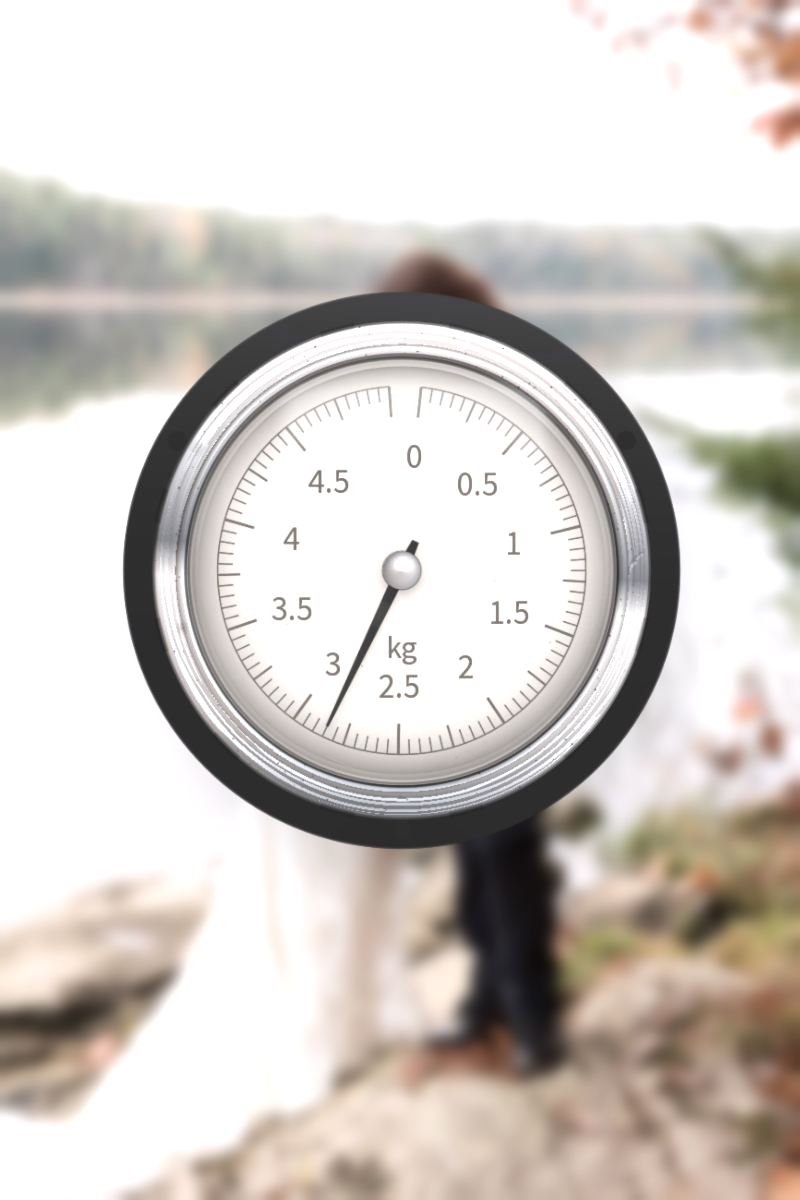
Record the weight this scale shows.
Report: 2.85 kg
